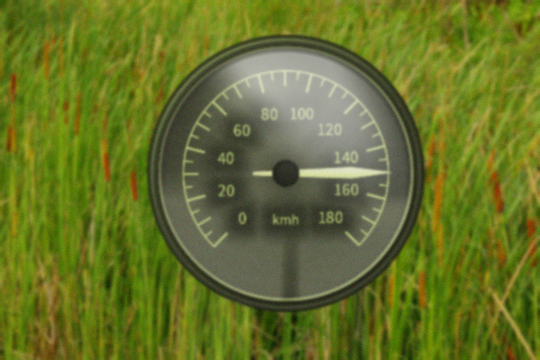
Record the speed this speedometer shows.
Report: 150 km/h
